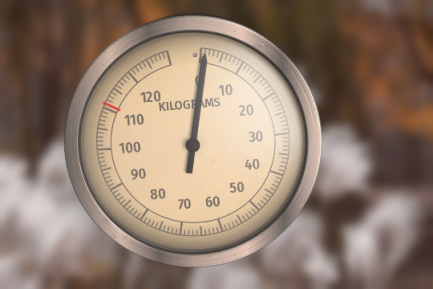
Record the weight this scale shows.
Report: 1 kg
